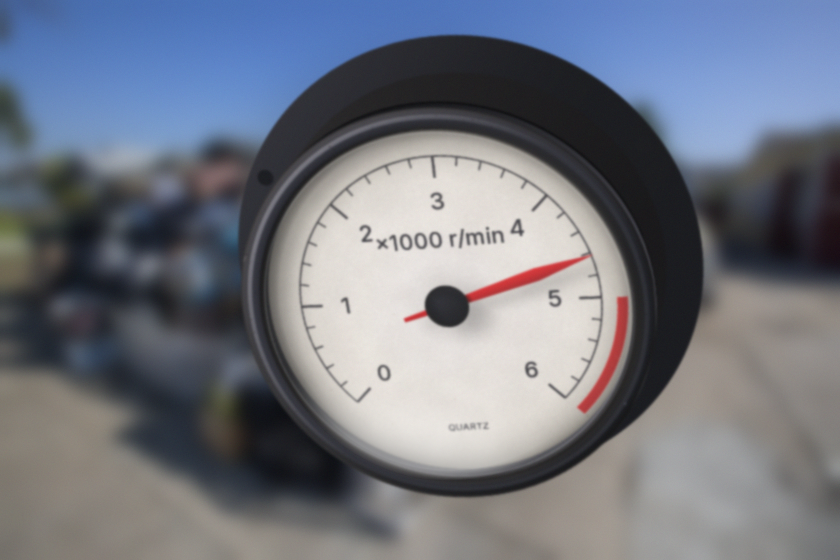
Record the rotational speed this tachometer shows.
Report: 4600 rpm
